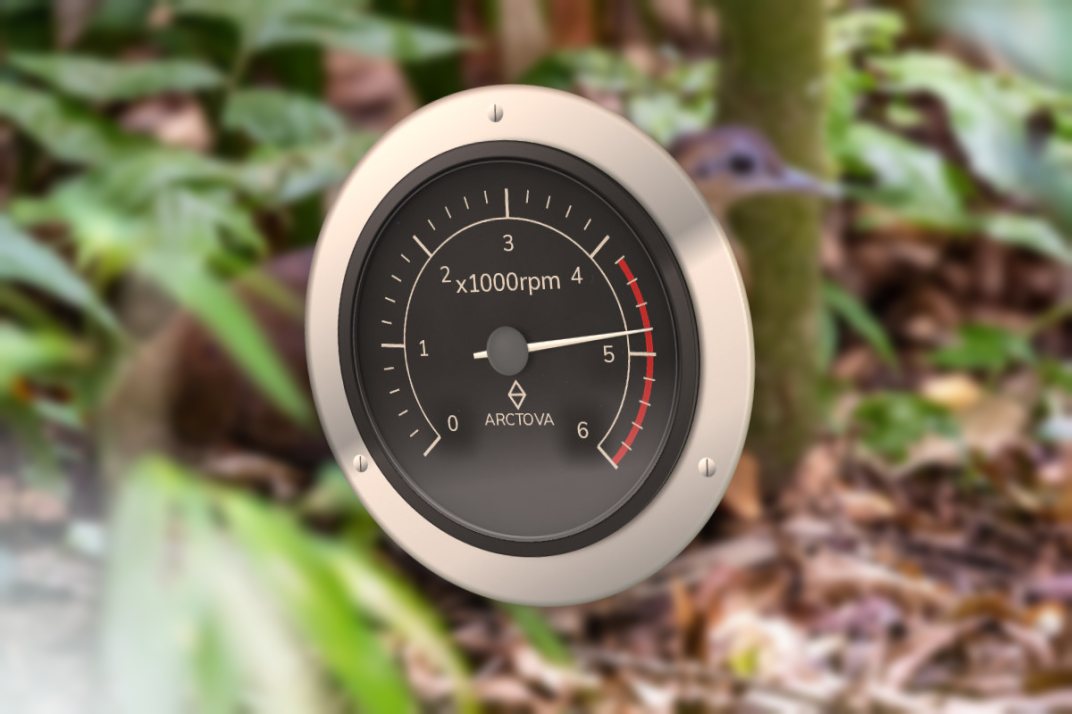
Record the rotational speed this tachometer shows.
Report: 4800 rpm
